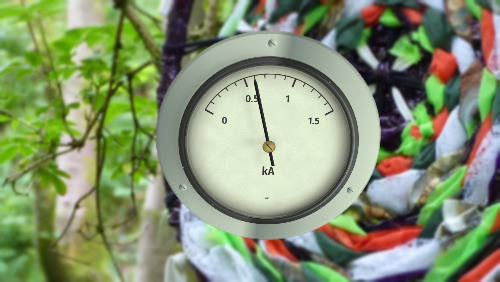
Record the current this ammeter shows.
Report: 0.6 kA
